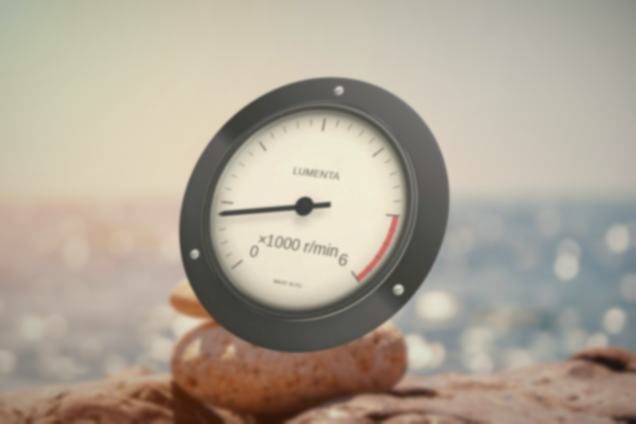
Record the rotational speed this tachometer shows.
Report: 800 rpm
